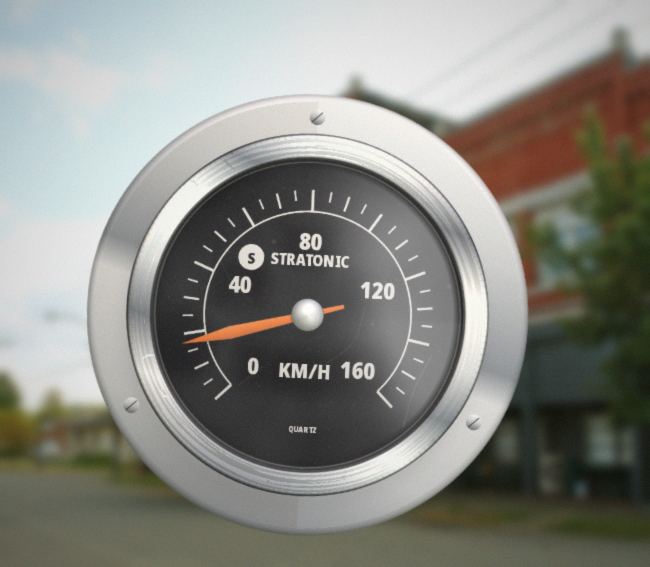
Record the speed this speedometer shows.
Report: 17.5 km/h
